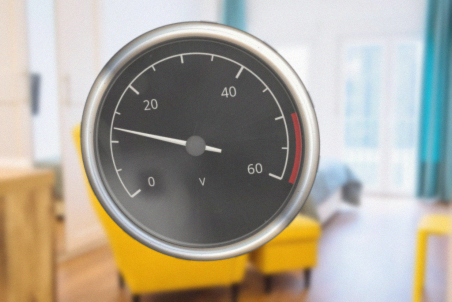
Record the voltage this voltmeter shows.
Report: 12.5 V
